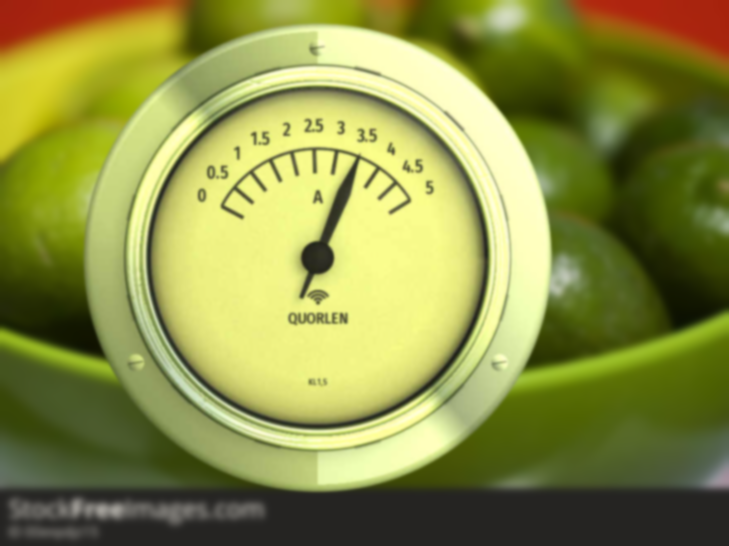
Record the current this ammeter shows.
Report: 3.5 A
